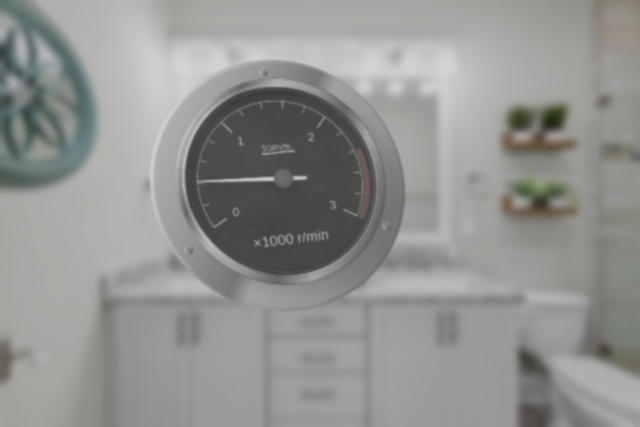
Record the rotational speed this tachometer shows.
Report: 400 rpm
